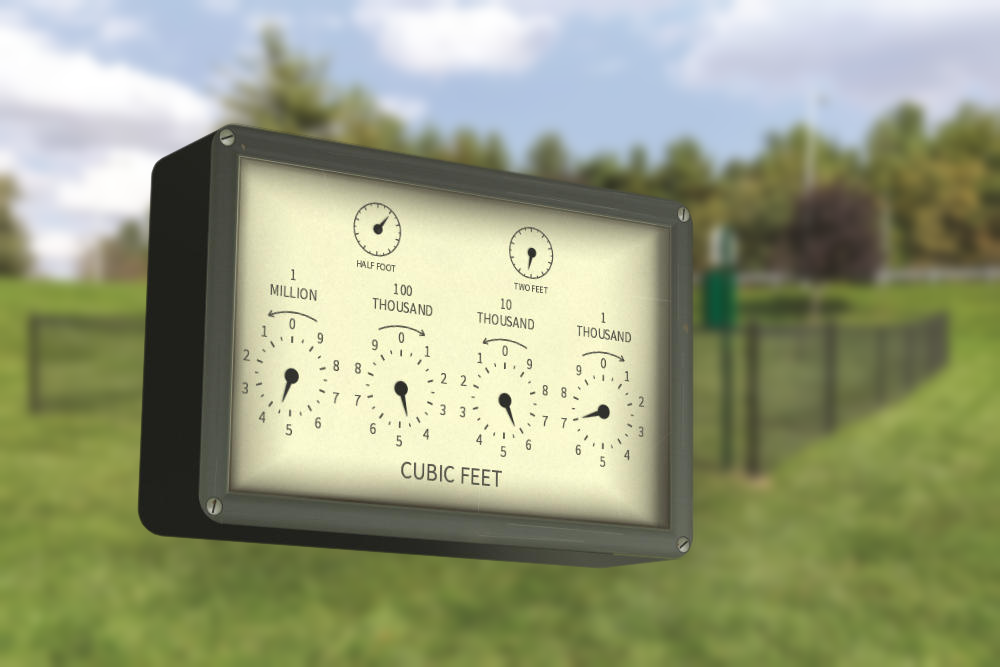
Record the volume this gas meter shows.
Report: 445700 ft³
